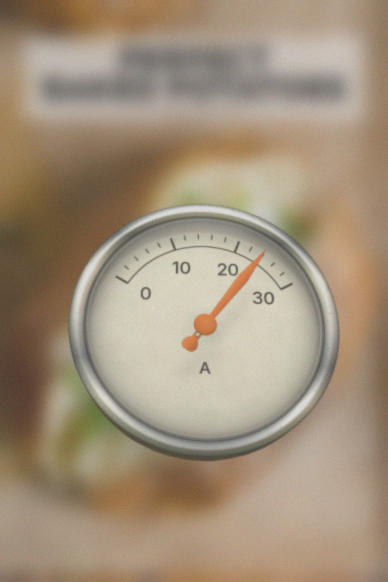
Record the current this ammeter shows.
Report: 24 A
